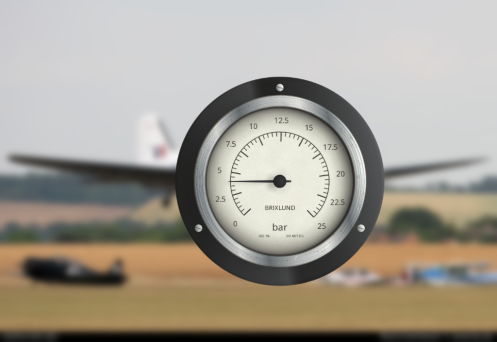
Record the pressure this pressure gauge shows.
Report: 4 bar
